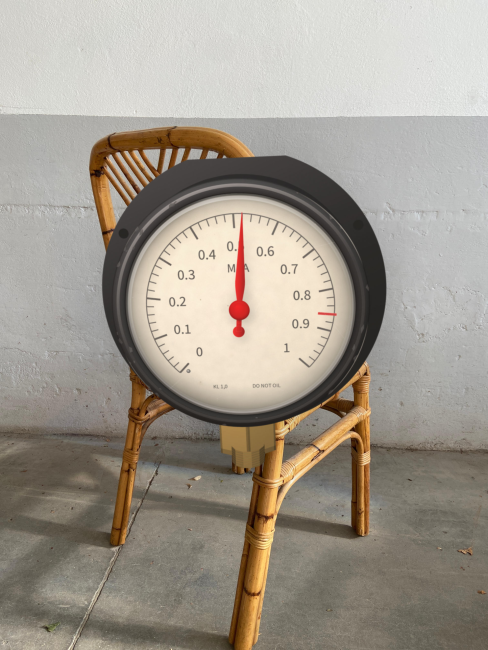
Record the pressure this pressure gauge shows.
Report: 0.52 MPa
